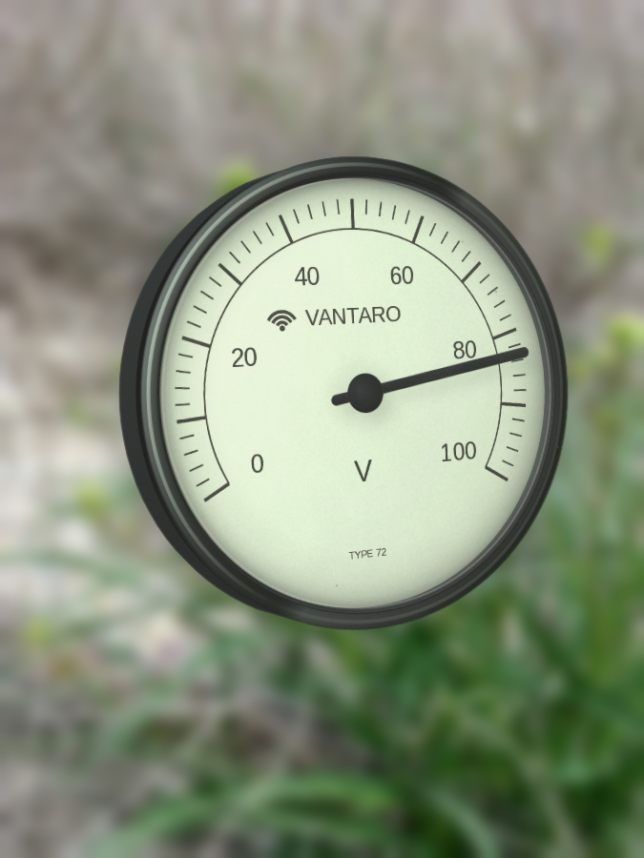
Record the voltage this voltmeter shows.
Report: 83 V
